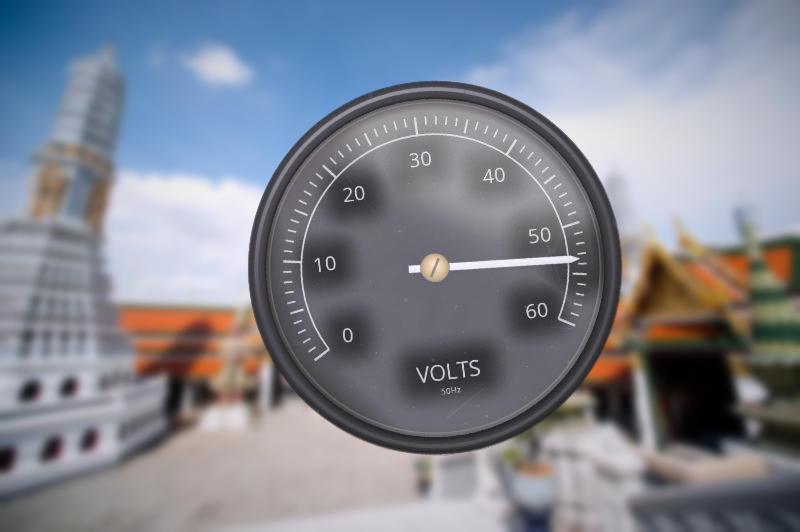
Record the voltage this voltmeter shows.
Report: 53.5 V
